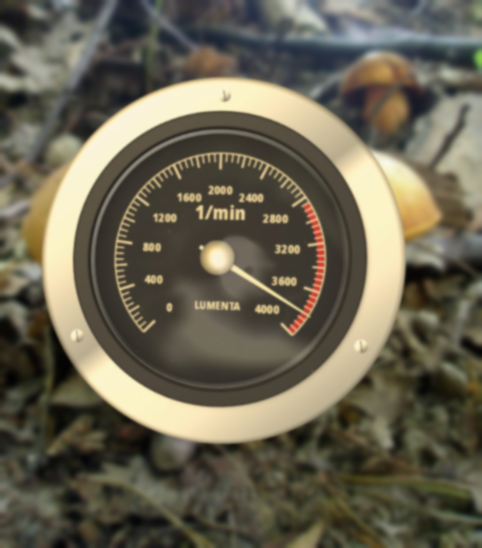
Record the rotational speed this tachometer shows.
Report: 3800 rpm
